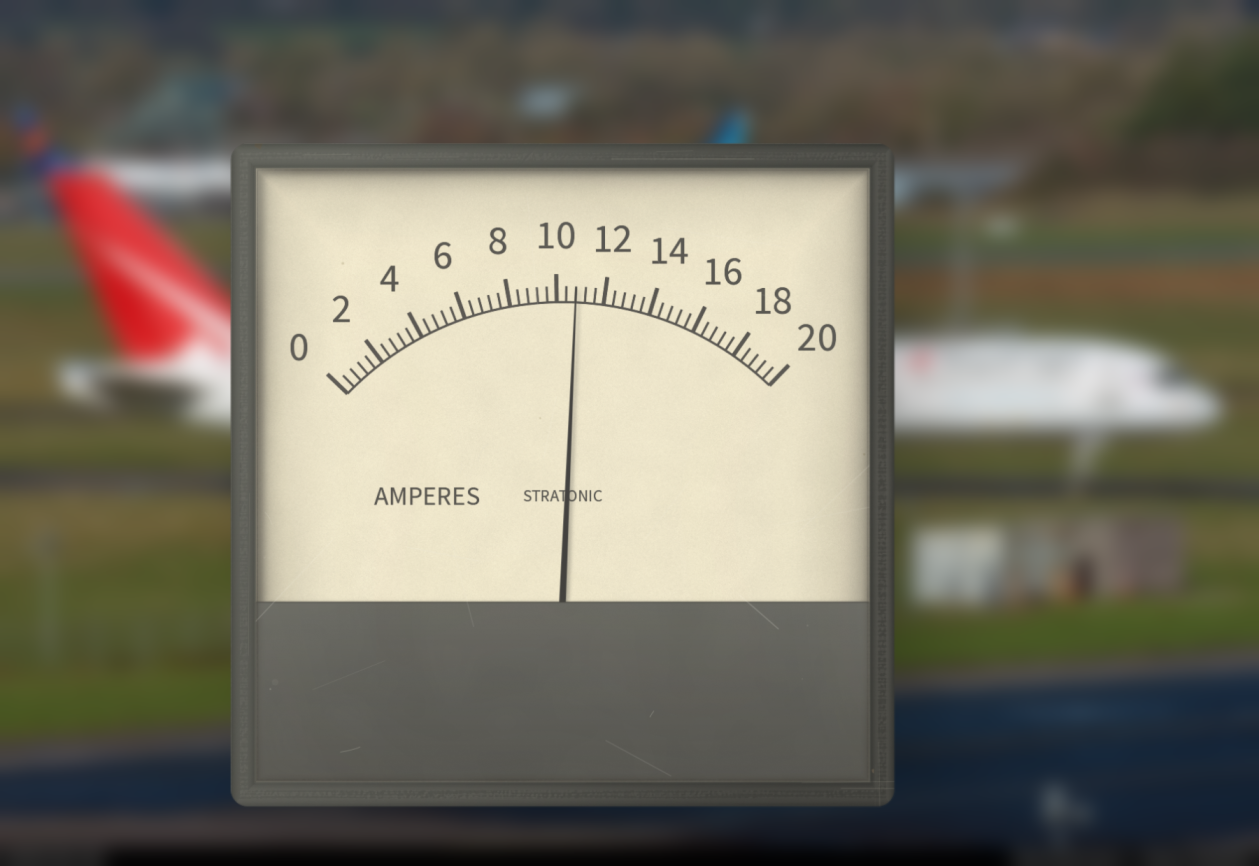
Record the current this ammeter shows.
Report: 10.8 A
